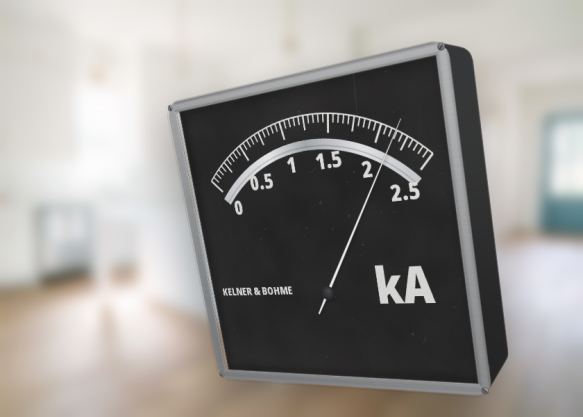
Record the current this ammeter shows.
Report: 2.15 kA
